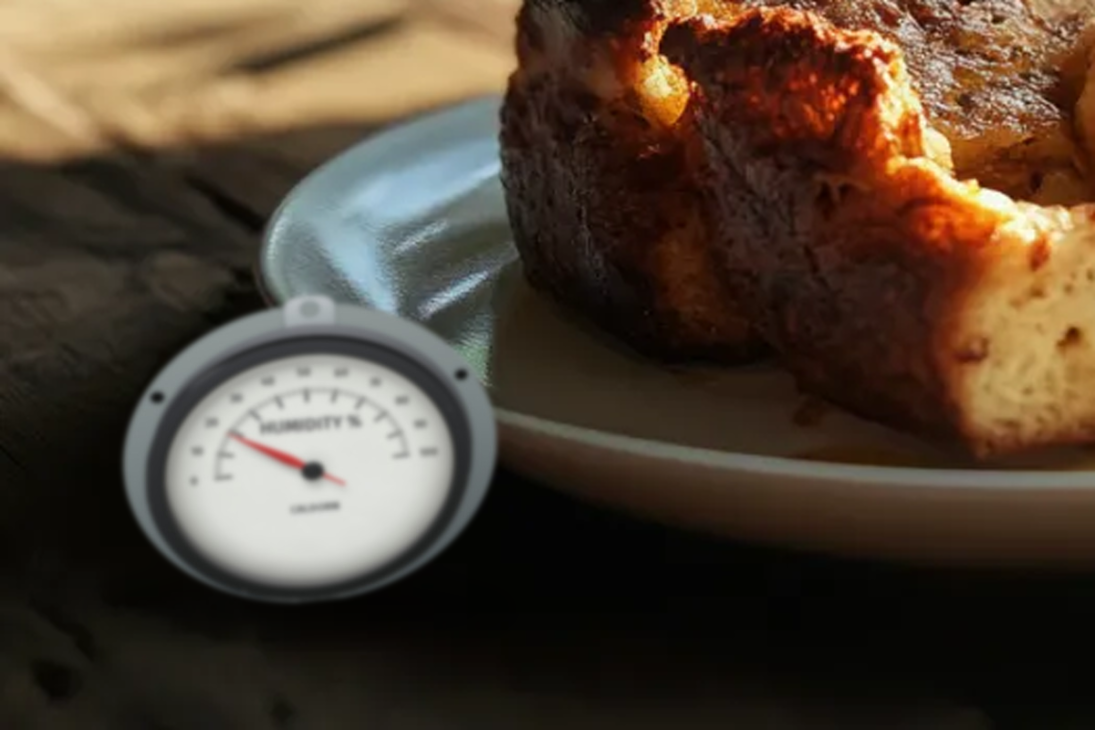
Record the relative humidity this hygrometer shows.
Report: 20 %
